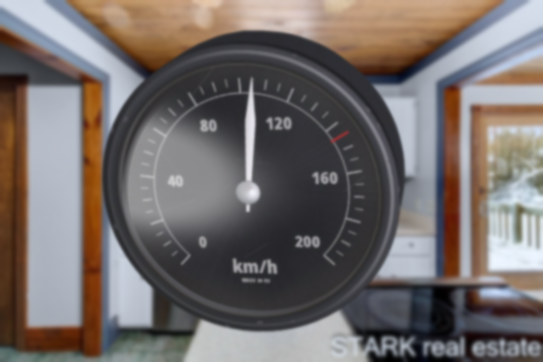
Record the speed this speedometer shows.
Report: 105 km/h
